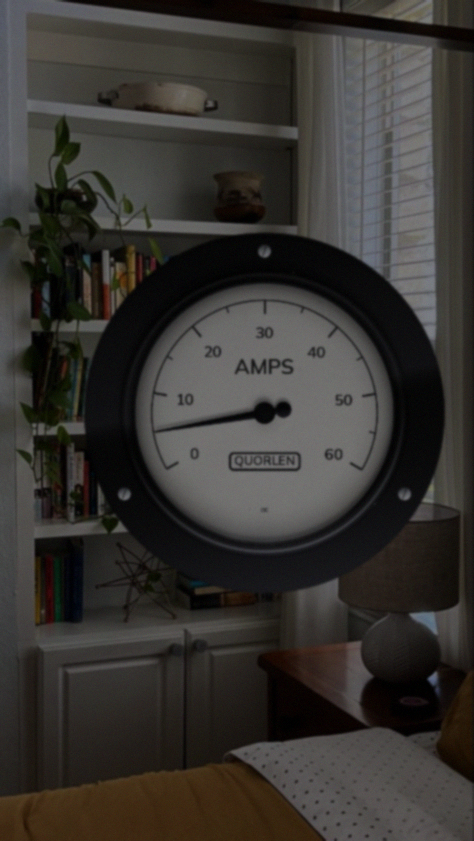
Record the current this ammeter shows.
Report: 5 A
